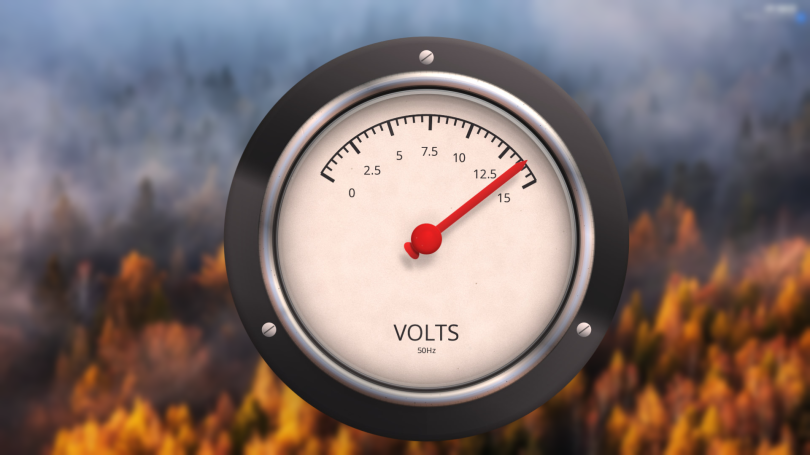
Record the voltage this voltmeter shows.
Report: 13.75 V
